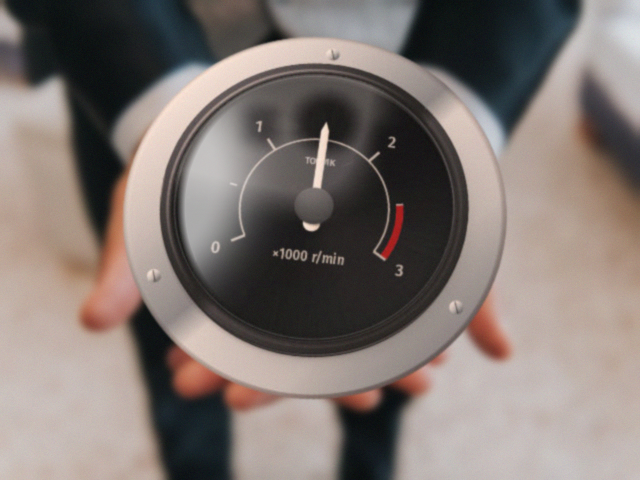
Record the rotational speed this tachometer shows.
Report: 1500 rpm
